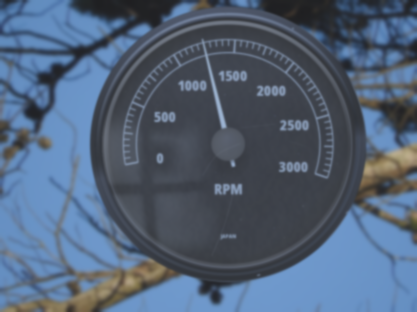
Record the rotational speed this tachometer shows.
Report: 1250 rpm
